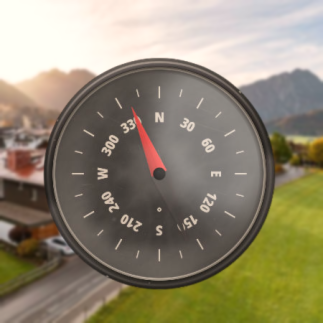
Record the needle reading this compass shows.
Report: 337.5 °
